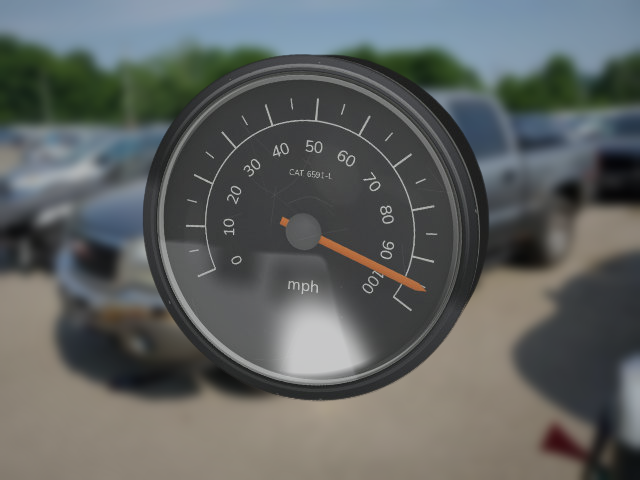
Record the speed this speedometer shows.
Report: 95 mph
